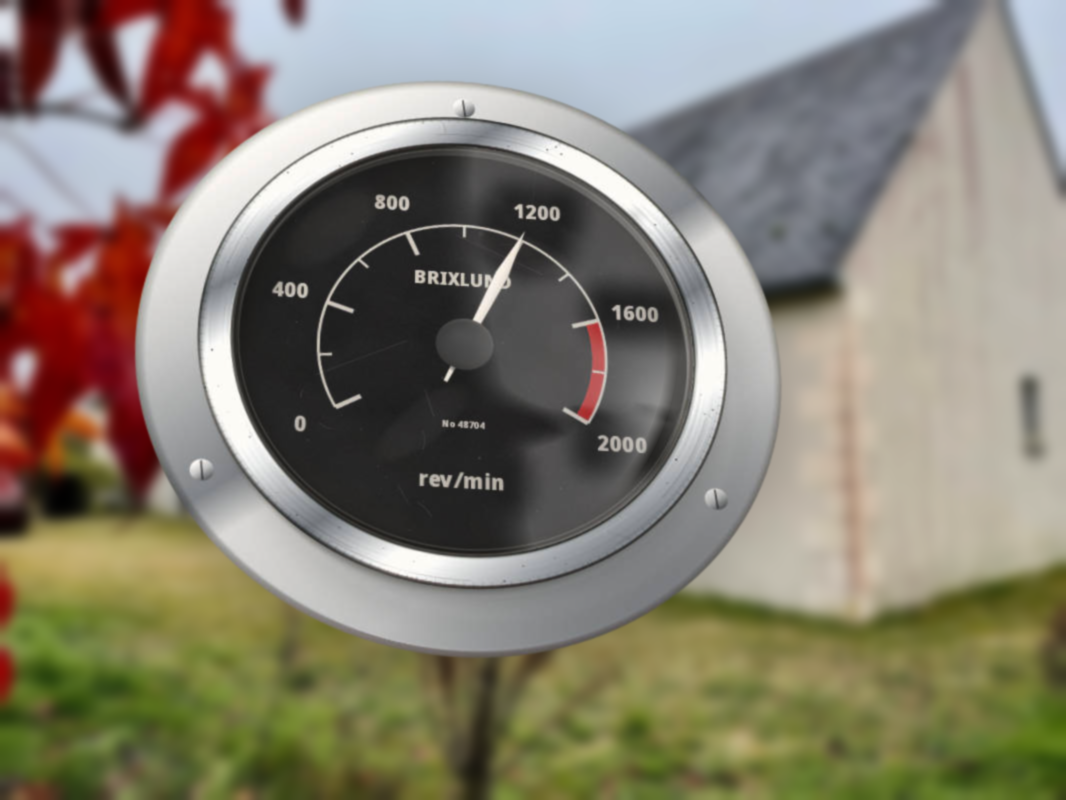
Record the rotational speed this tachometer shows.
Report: 1200 rpm
